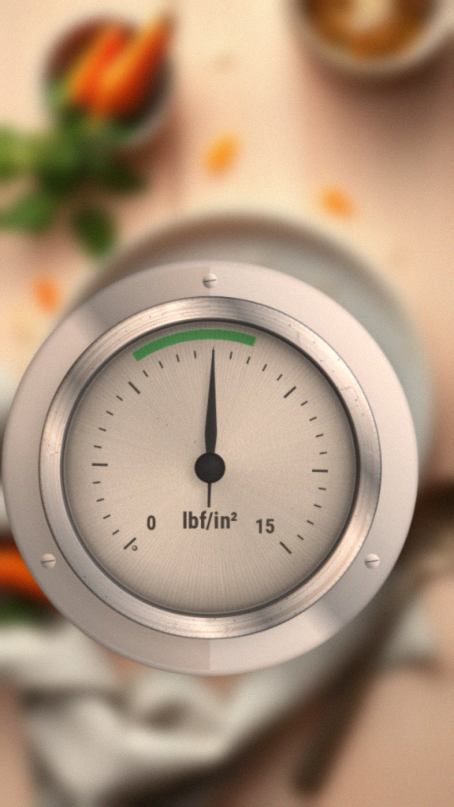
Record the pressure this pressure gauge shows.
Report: 7.5 psi
